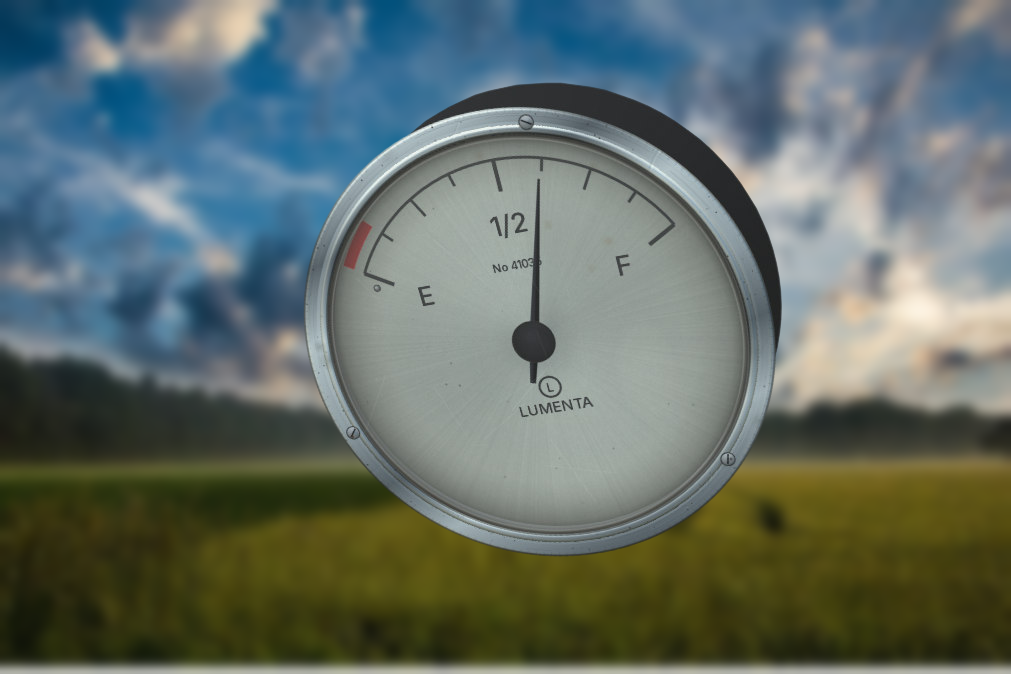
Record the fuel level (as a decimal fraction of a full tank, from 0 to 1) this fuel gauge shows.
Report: 0.625
